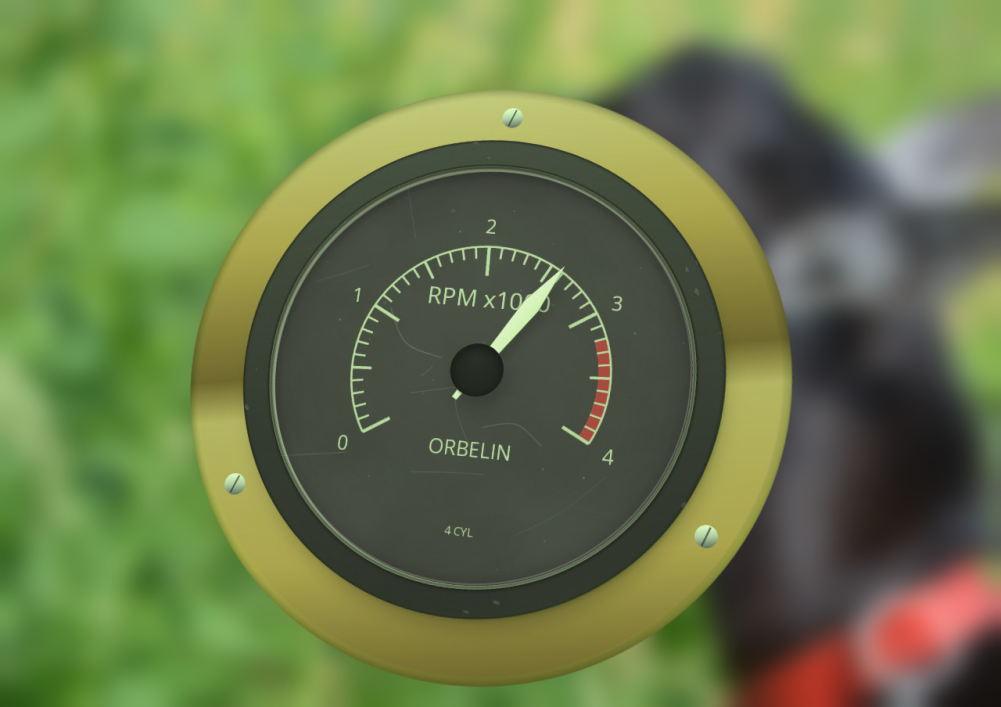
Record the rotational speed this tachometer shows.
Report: 2600 rpm
